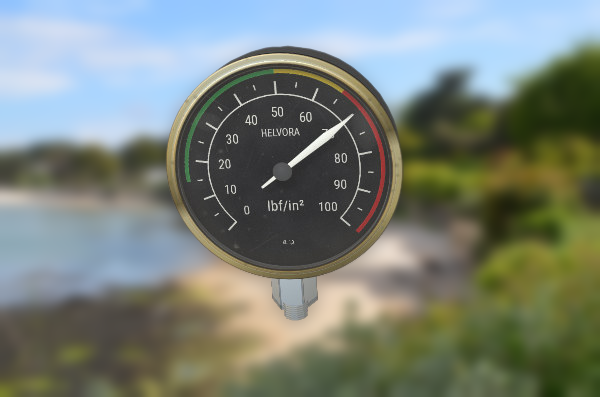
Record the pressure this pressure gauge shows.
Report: 70 psi
